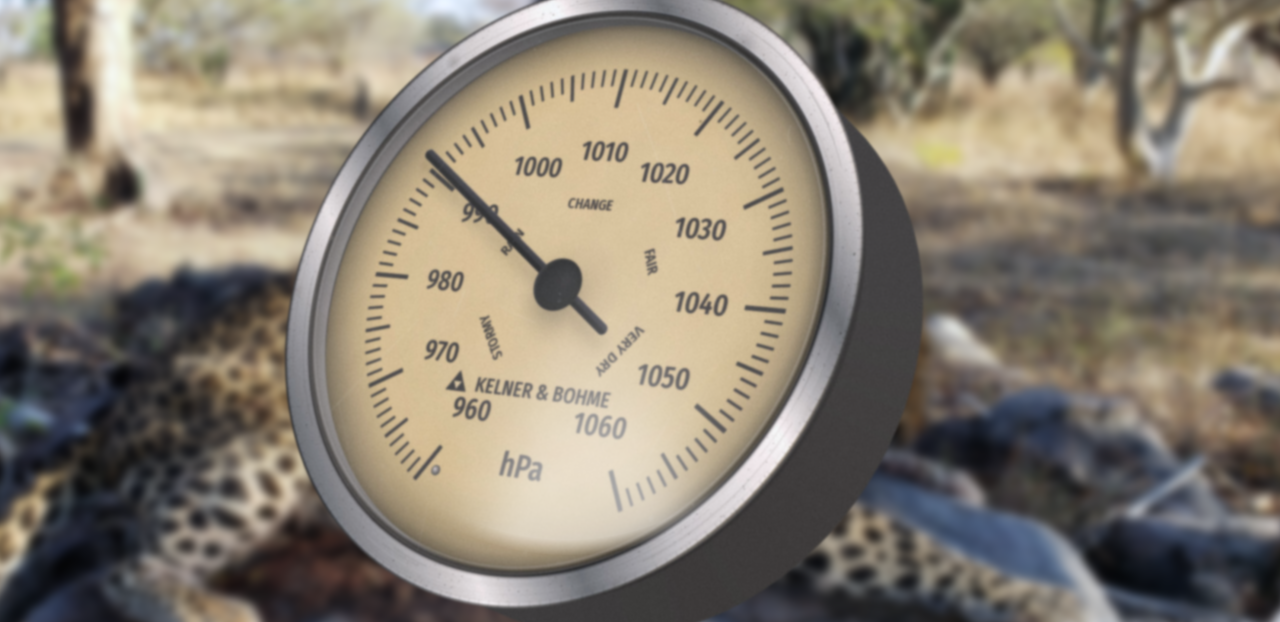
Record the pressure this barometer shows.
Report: 991 hPa
